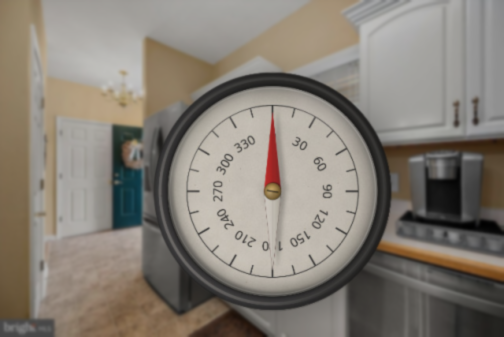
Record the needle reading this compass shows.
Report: 0 °
